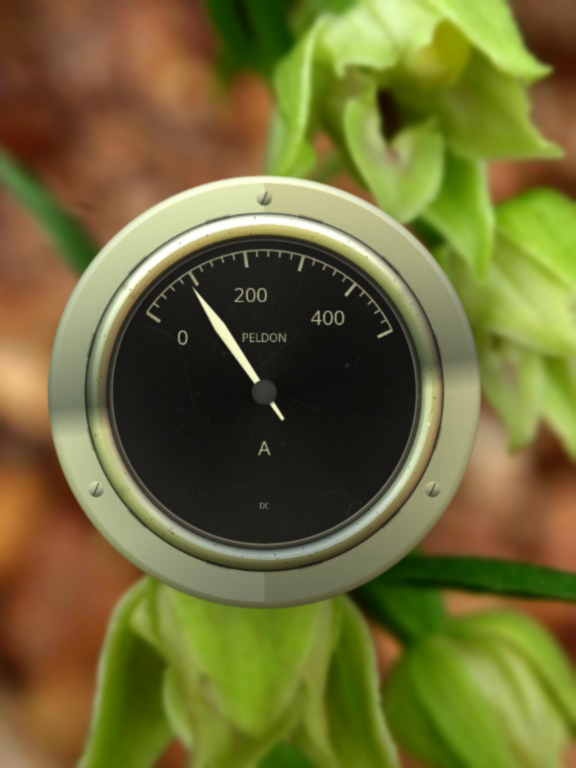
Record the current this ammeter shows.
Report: 90 A
